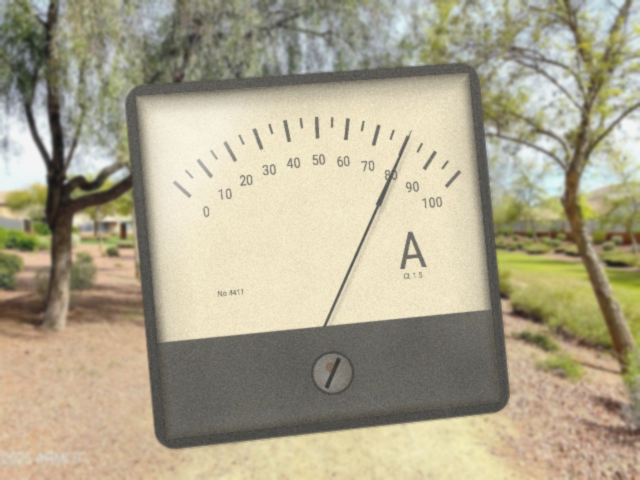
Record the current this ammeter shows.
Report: 80 A
